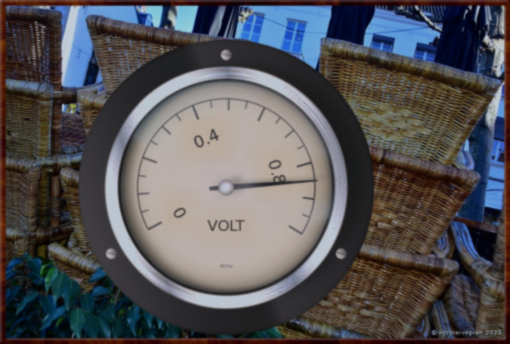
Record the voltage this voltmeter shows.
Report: 0.85 V
